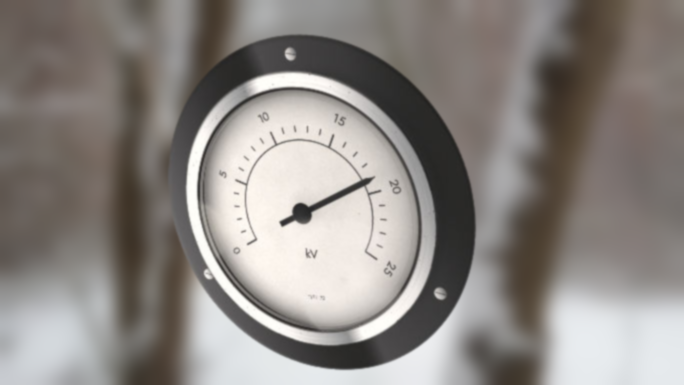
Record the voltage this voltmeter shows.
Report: 19 kV
